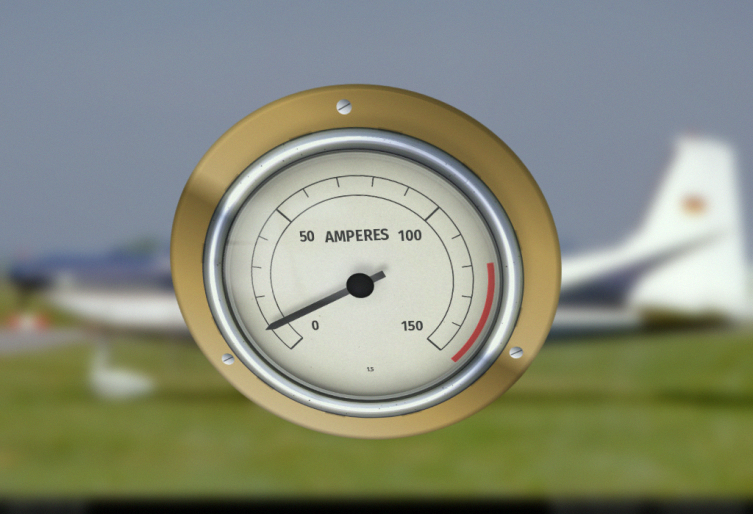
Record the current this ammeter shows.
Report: 10 A
